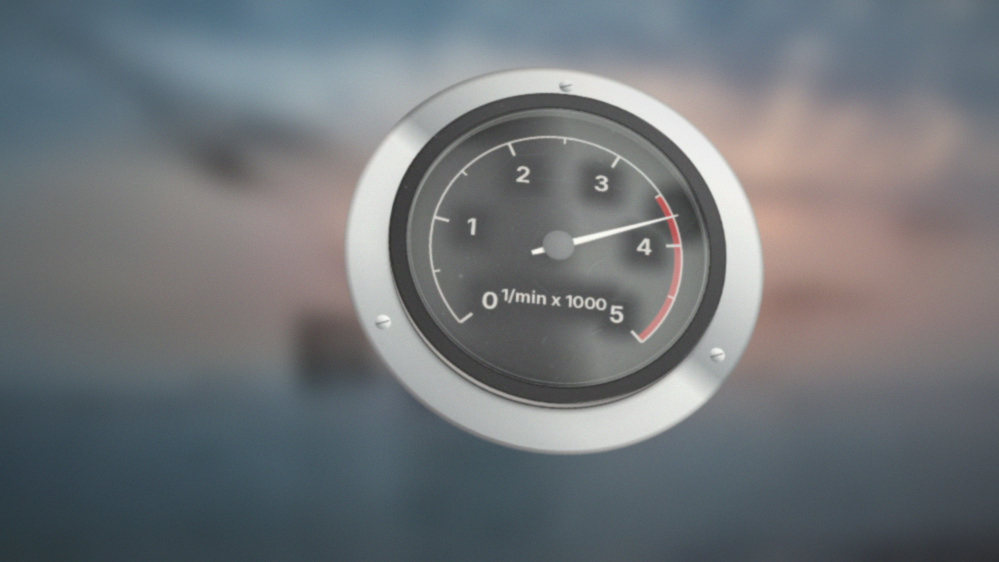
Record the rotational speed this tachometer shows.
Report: 3750 rpm
